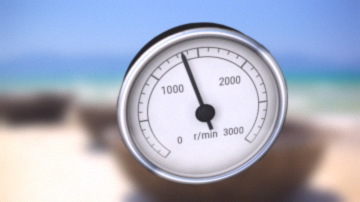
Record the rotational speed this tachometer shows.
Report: 1350 rpm
